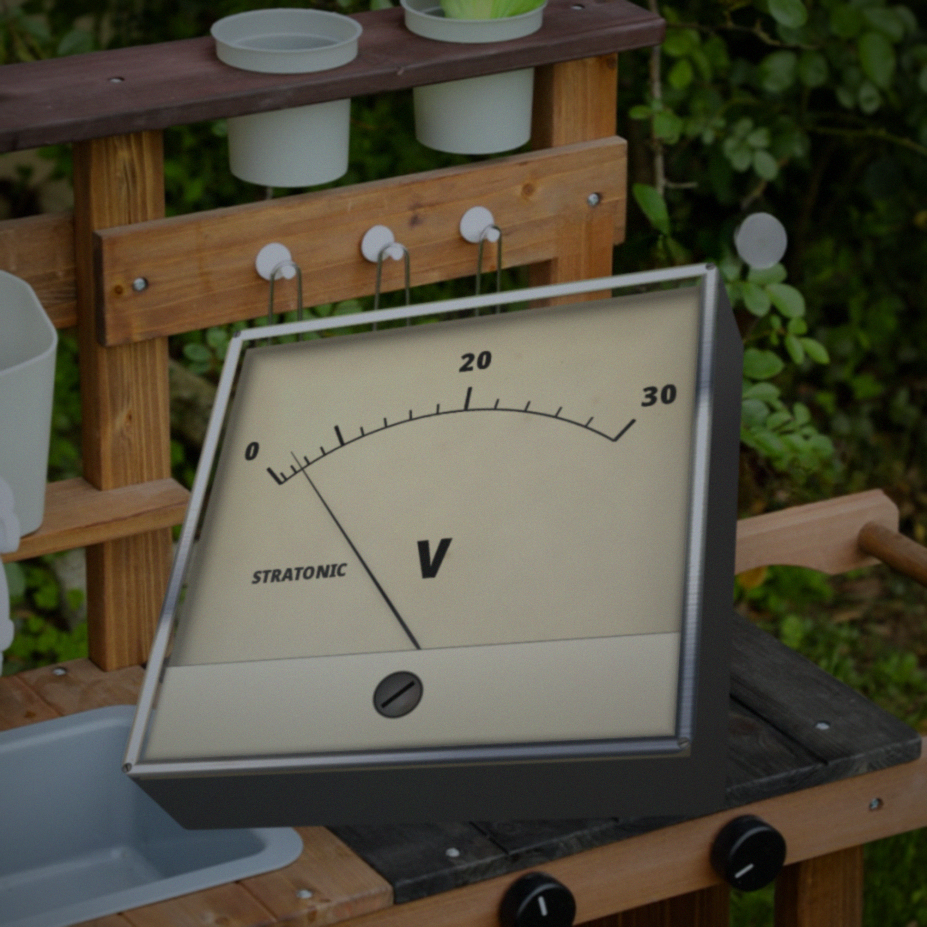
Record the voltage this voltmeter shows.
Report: 5 V
